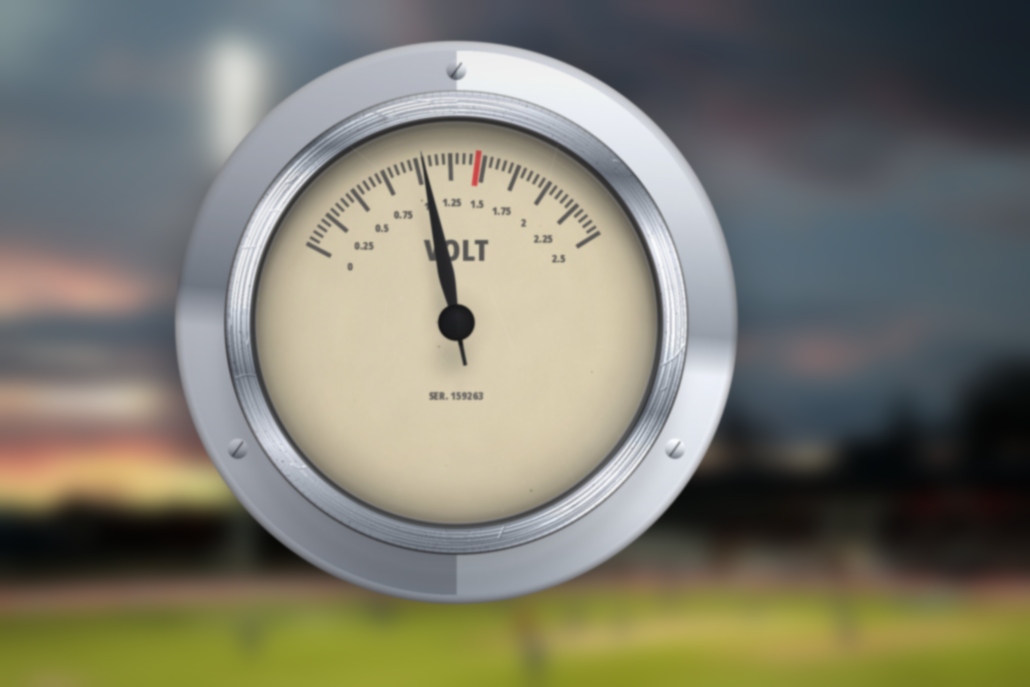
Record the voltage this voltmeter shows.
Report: 1.05 V
